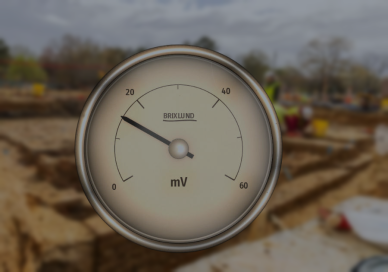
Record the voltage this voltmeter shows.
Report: 15 mV
